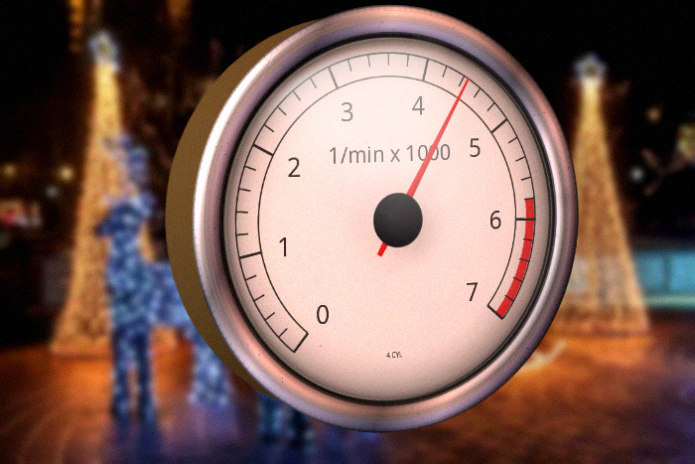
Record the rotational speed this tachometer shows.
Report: 4400 rpm
